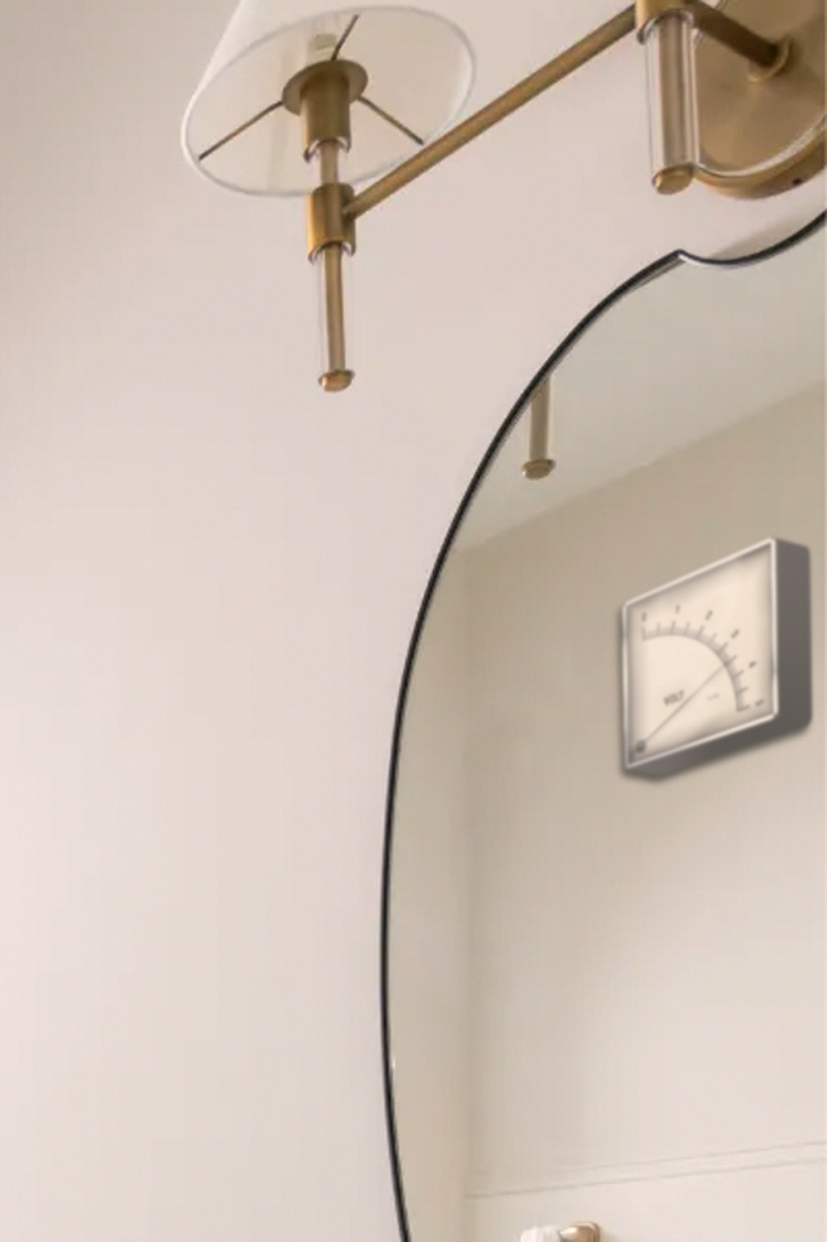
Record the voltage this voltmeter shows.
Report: 3.5 V
